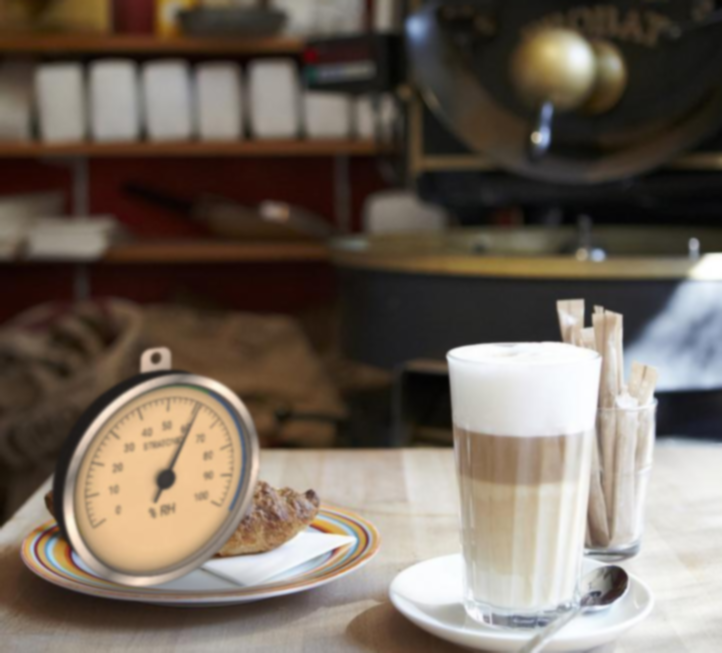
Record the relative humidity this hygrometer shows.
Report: 60 %
